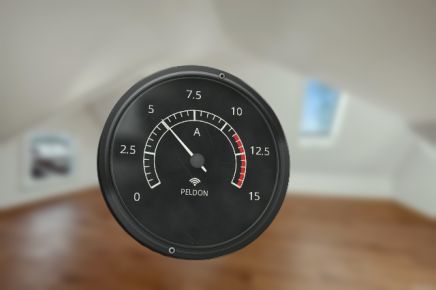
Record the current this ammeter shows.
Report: 5 A
